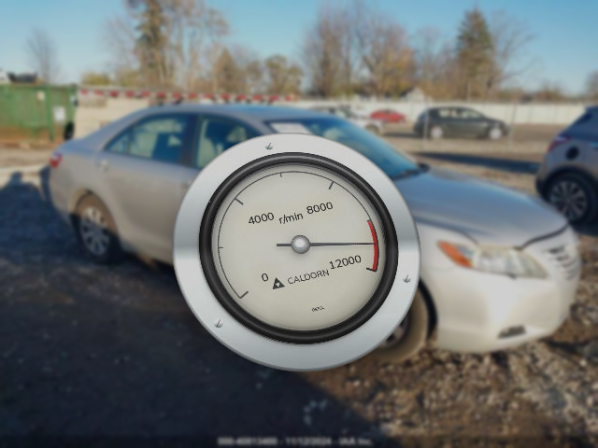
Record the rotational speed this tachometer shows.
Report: 11000 rpm
